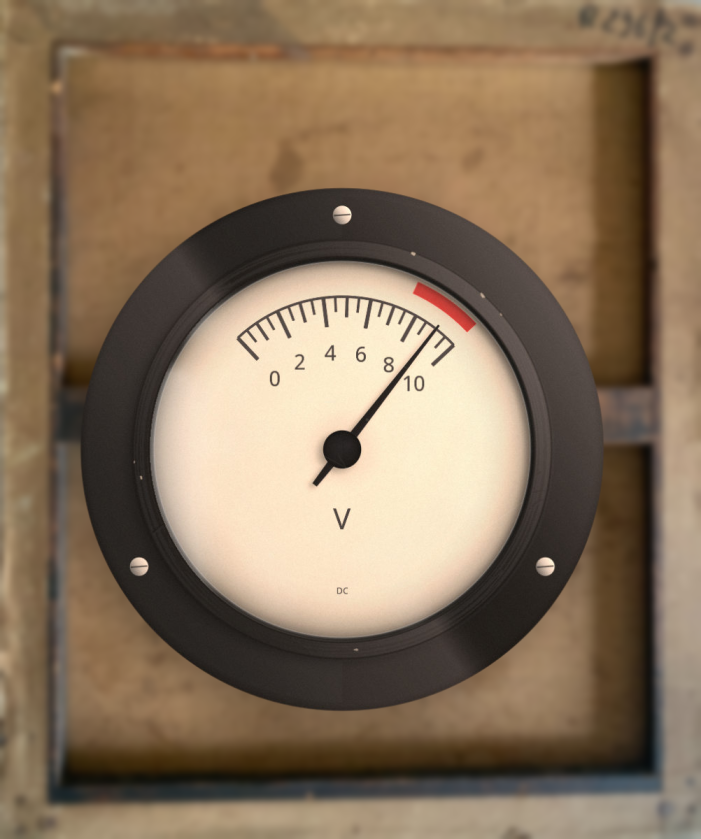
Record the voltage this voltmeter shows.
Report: 9 V
